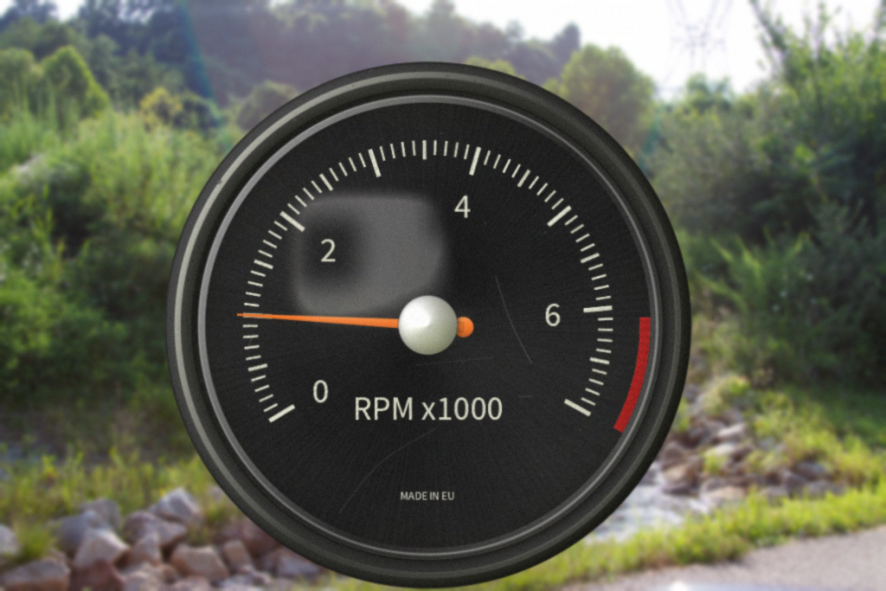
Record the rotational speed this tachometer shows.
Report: 1000 rpm
